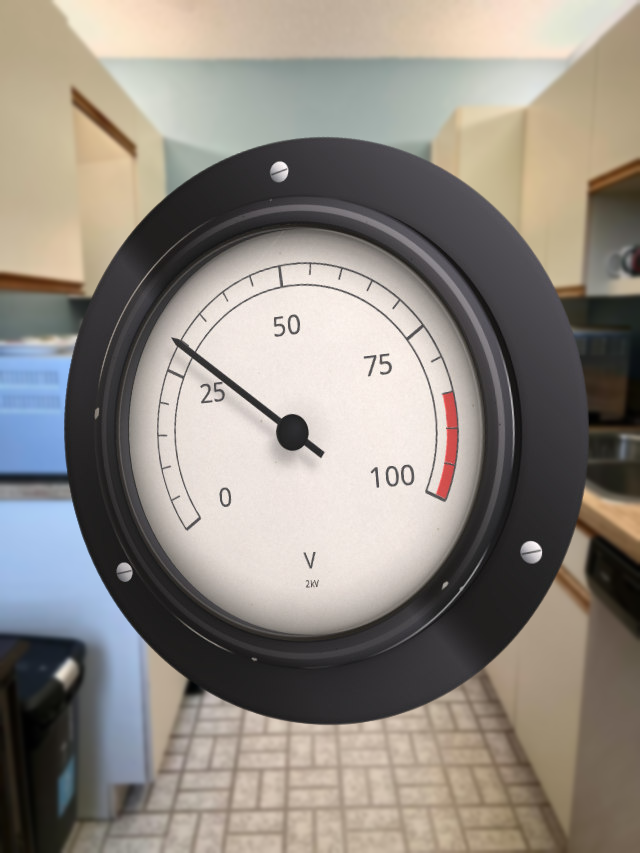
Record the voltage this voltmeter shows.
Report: 30 V
